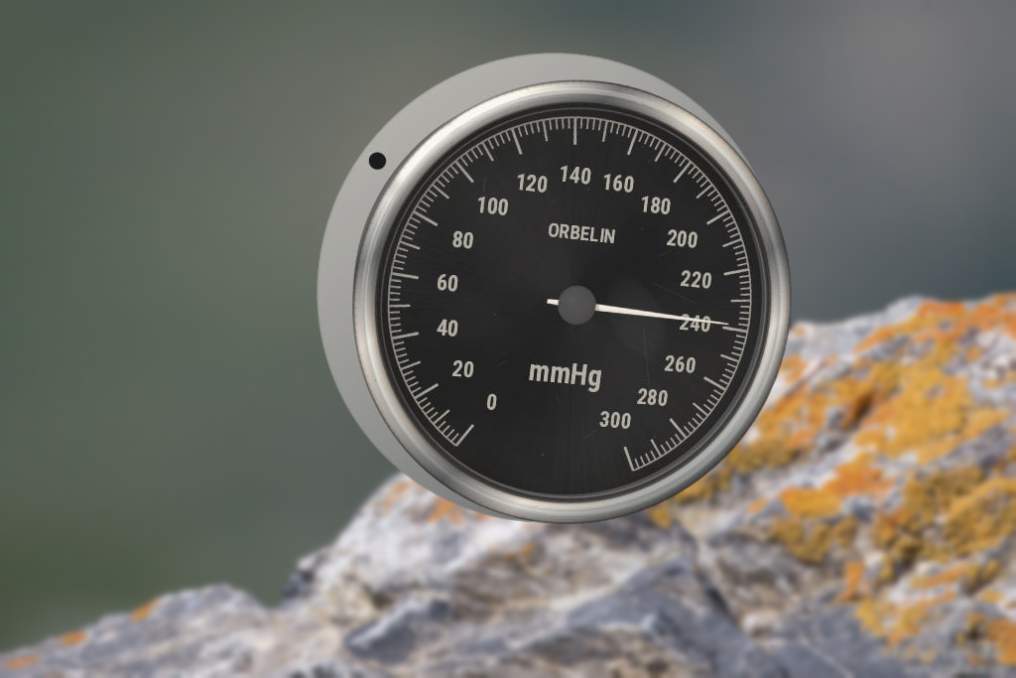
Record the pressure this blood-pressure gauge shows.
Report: 238 mmHg
